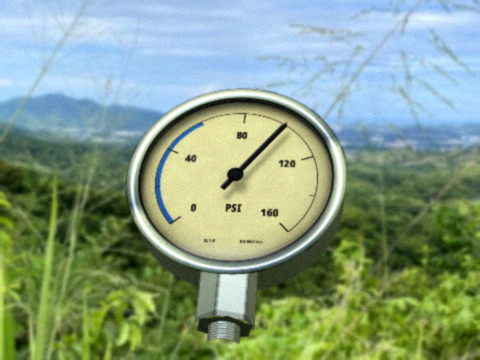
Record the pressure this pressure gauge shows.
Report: 100 psi
